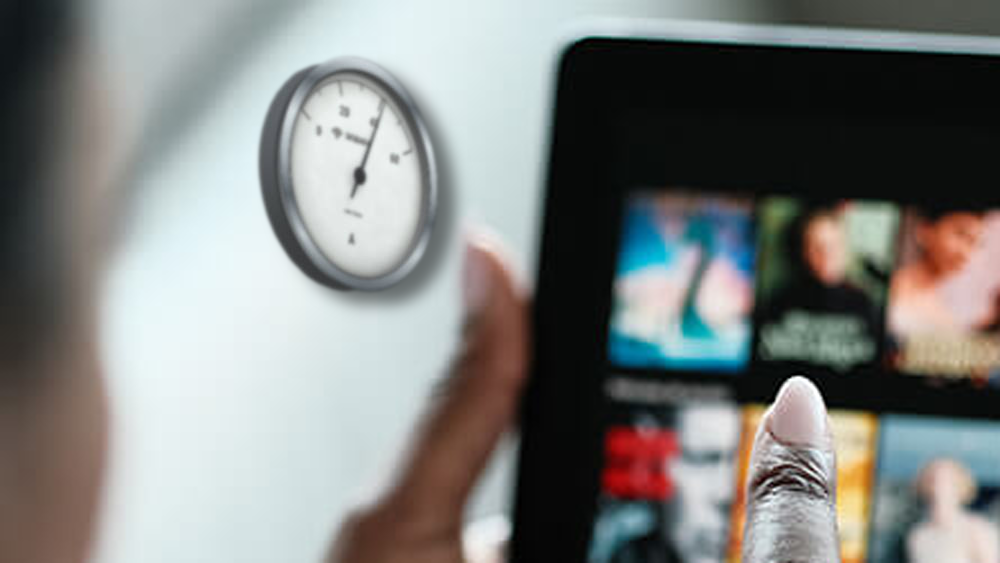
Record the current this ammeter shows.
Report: 40 A
